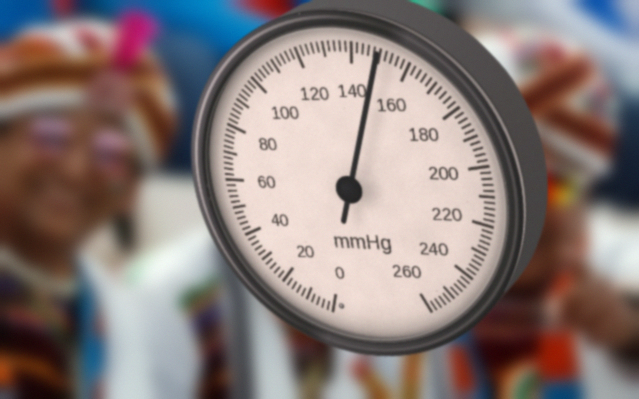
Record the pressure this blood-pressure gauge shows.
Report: 150 mmHg
